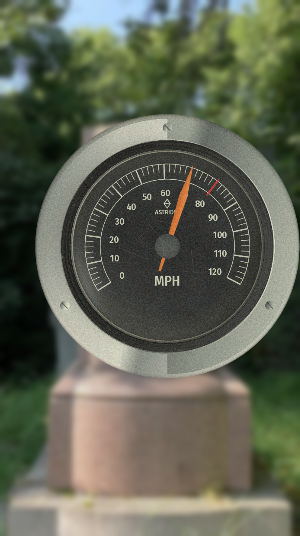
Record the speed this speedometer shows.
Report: 70 mph
